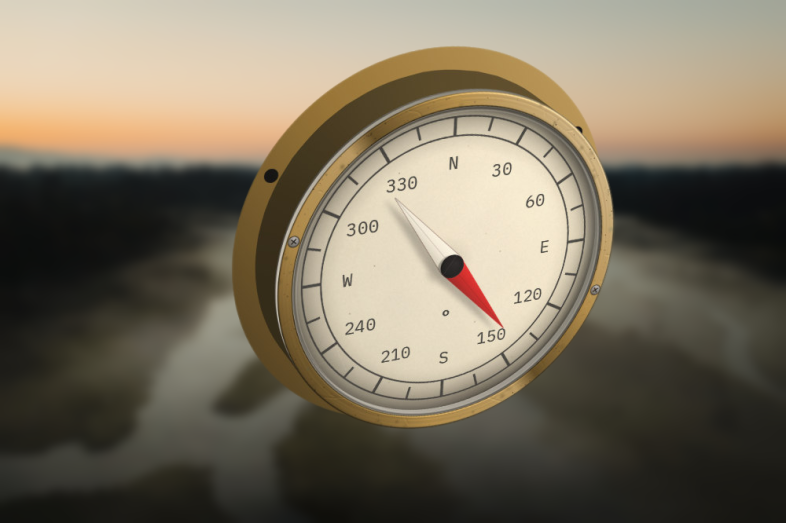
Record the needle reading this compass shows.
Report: 142.5 °
